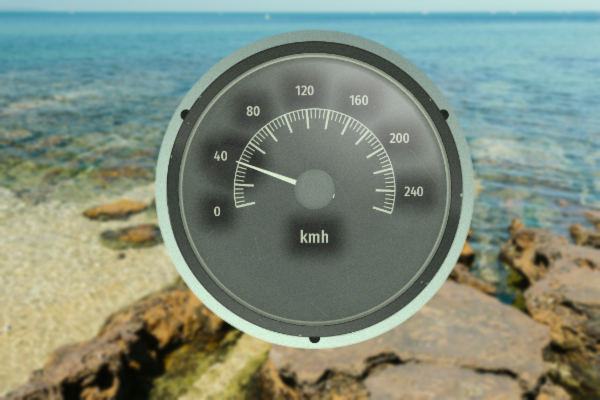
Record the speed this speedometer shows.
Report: 40 km/h
